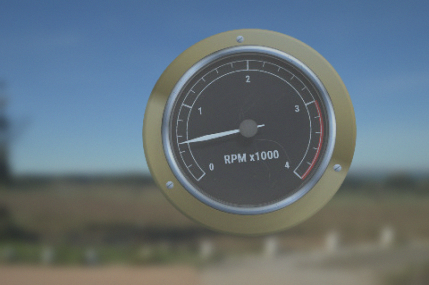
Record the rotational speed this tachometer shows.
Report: 500 rpm
